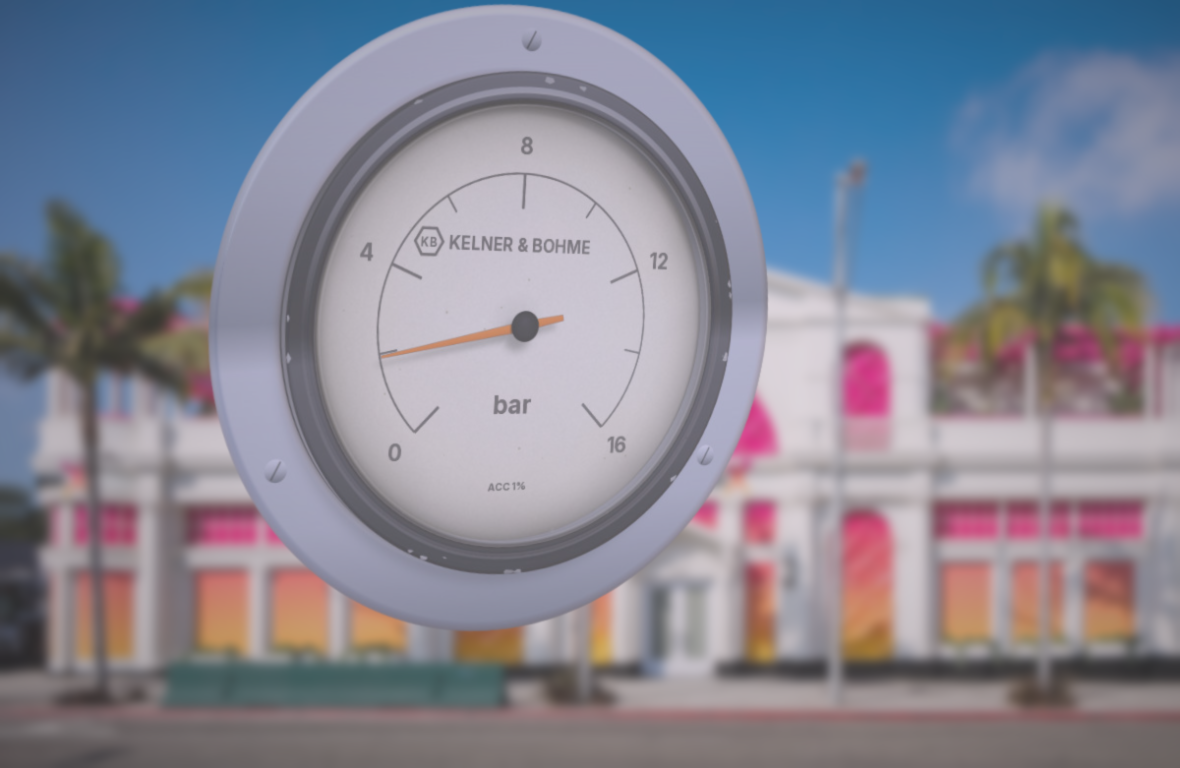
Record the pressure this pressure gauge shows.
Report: 2 bar
